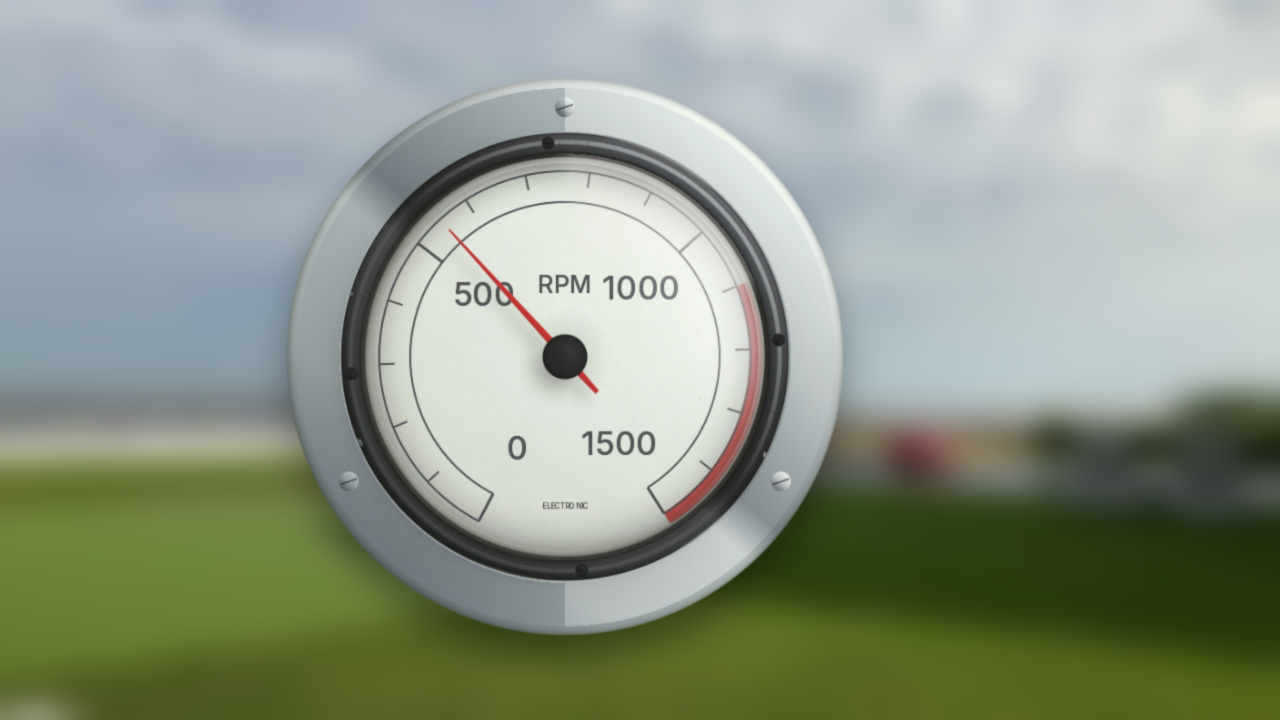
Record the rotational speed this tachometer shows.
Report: 550 rpm
